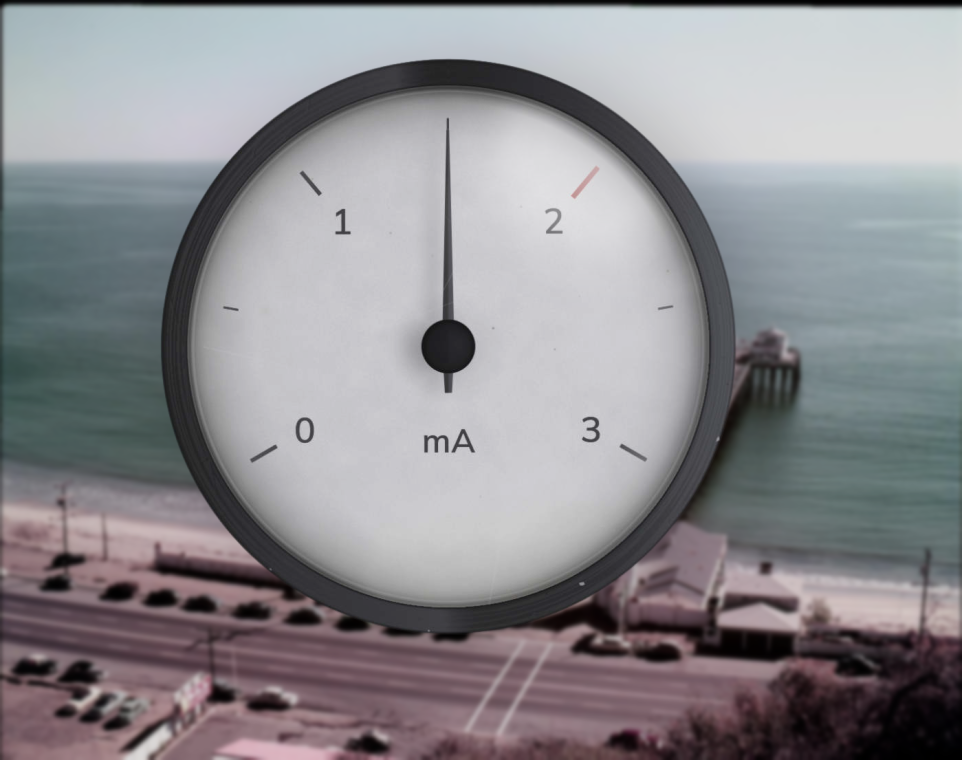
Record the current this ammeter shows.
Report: 1.5 mA
